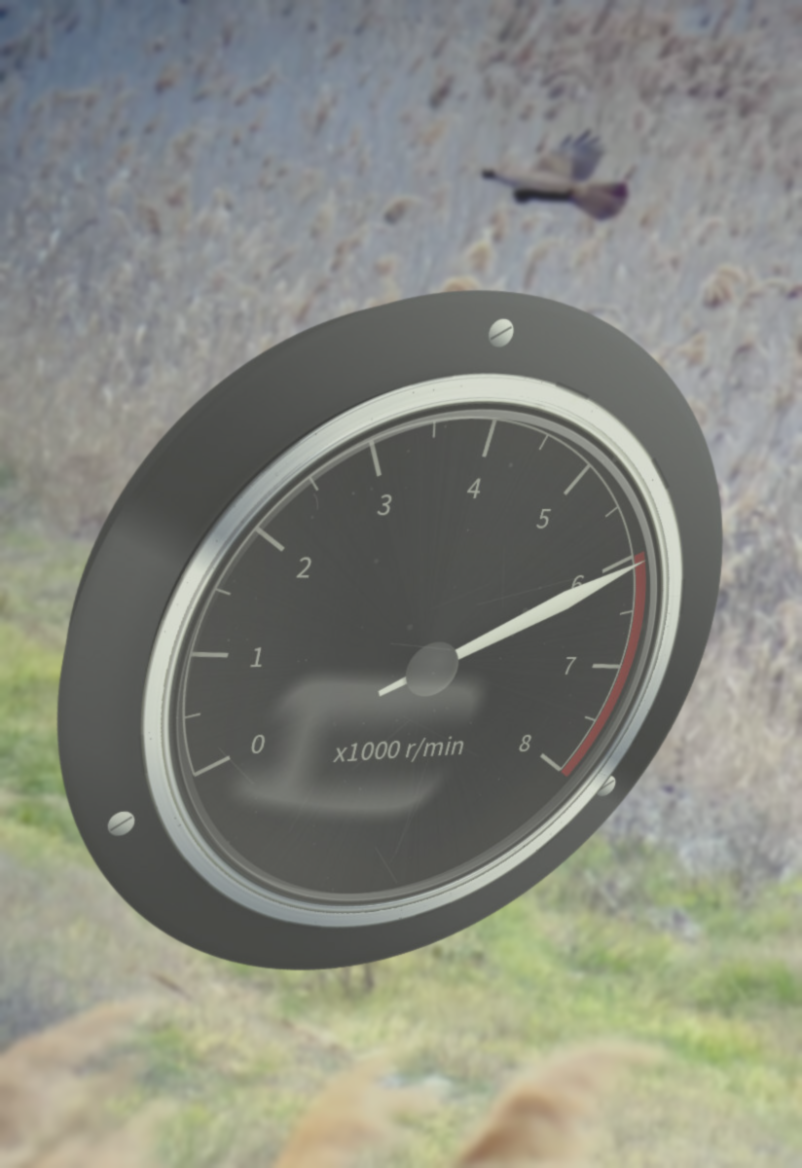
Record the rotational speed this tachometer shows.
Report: 6000 rpm
